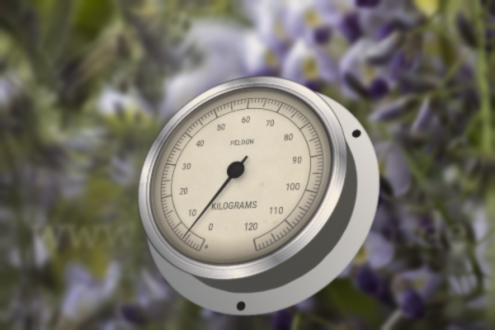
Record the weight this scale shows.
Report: 5 kg
